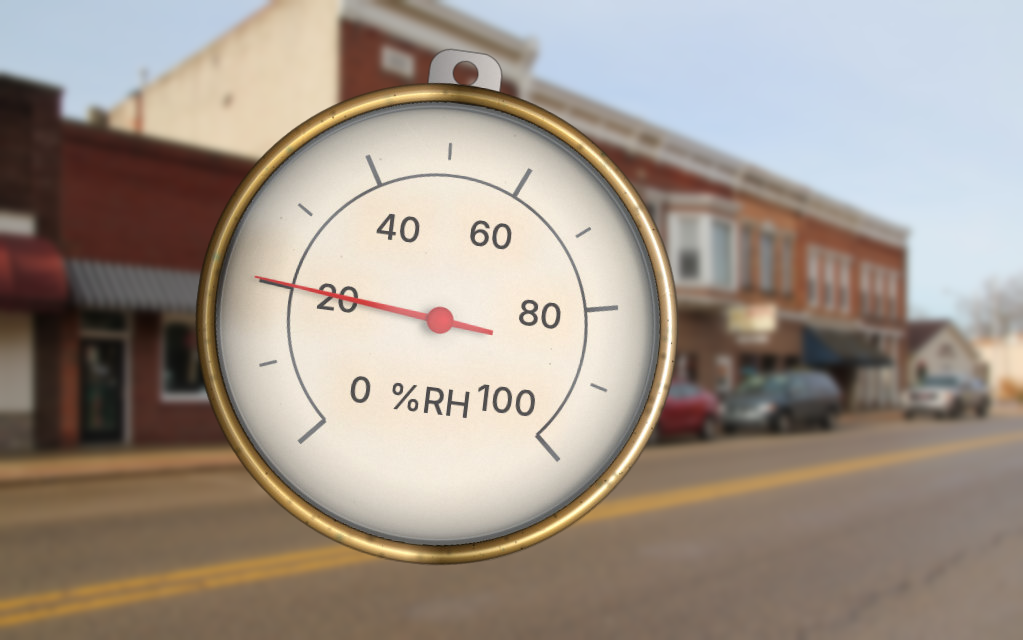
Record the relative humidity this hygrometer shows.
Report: 20 %
